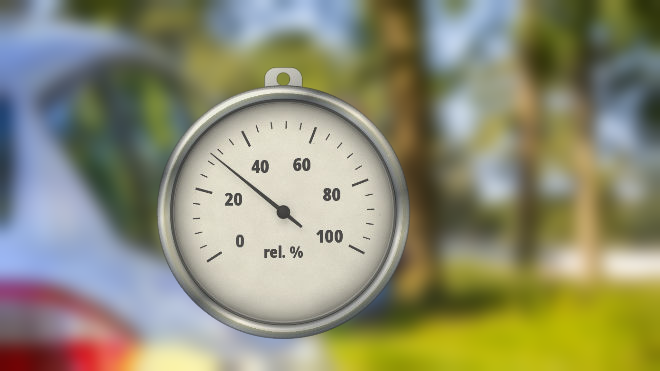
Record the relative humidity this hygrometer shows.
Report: 30 %
